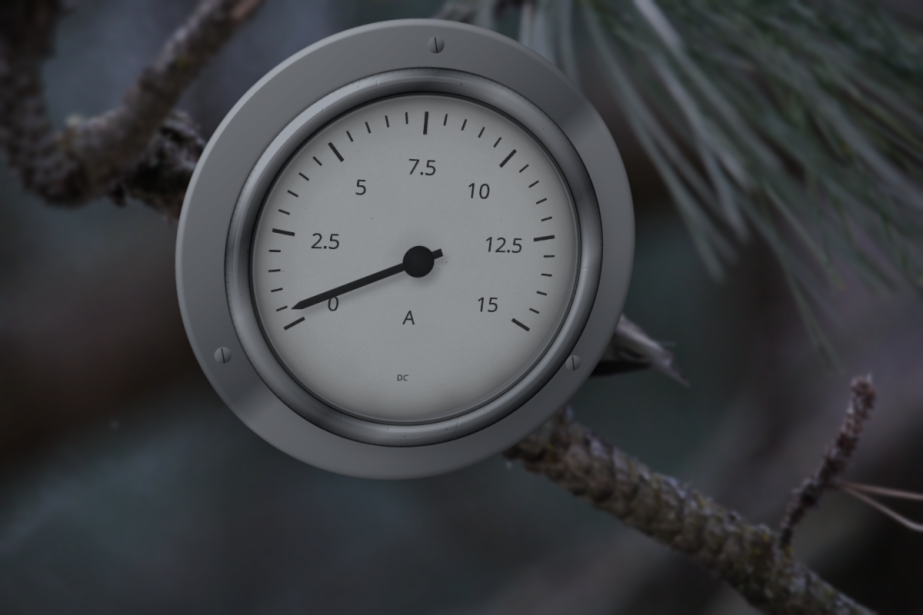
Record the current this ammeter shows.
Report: 0.5 A
